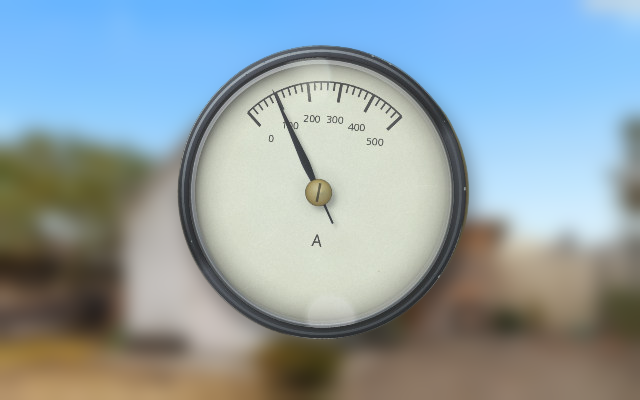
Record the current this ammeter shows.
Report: 100 A
